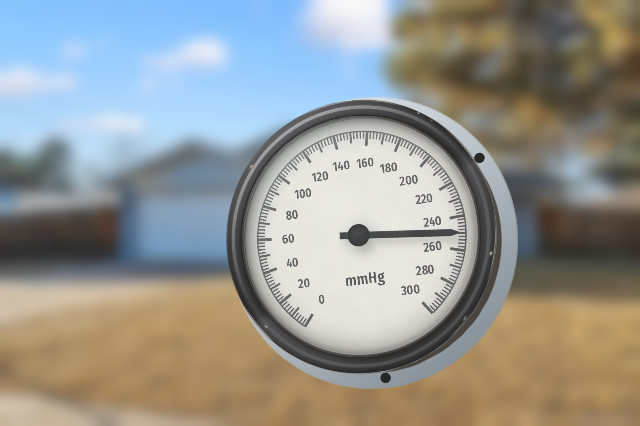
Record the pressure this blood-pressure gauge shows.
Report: 250 mmHg
